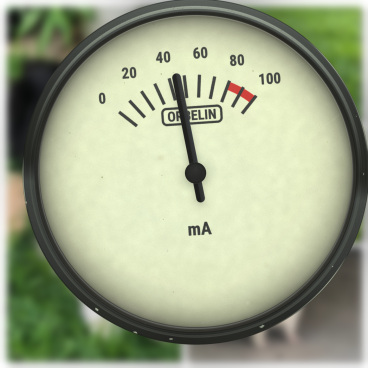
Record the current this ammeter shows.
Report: 45 mA
